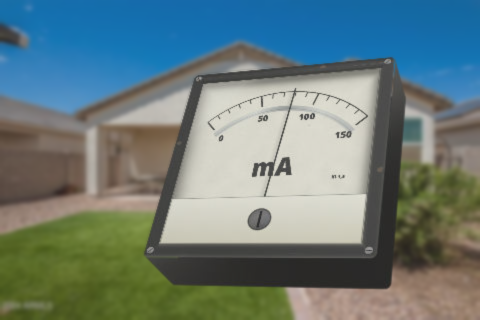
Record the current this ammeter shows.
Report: 80 mA
